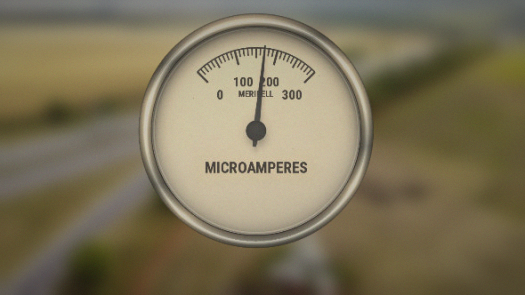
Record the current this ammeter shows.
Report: 170 µA
